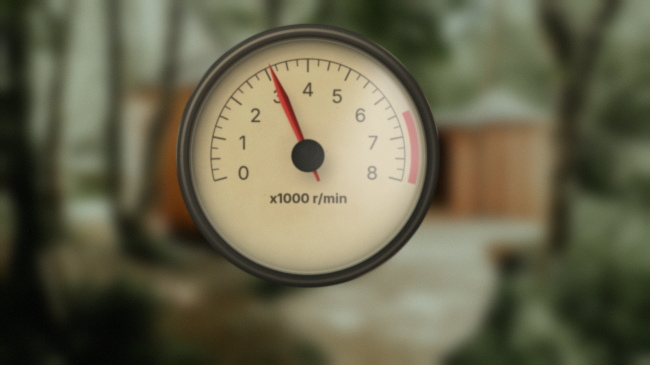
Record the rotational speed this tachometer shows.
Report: 3125 rpm
